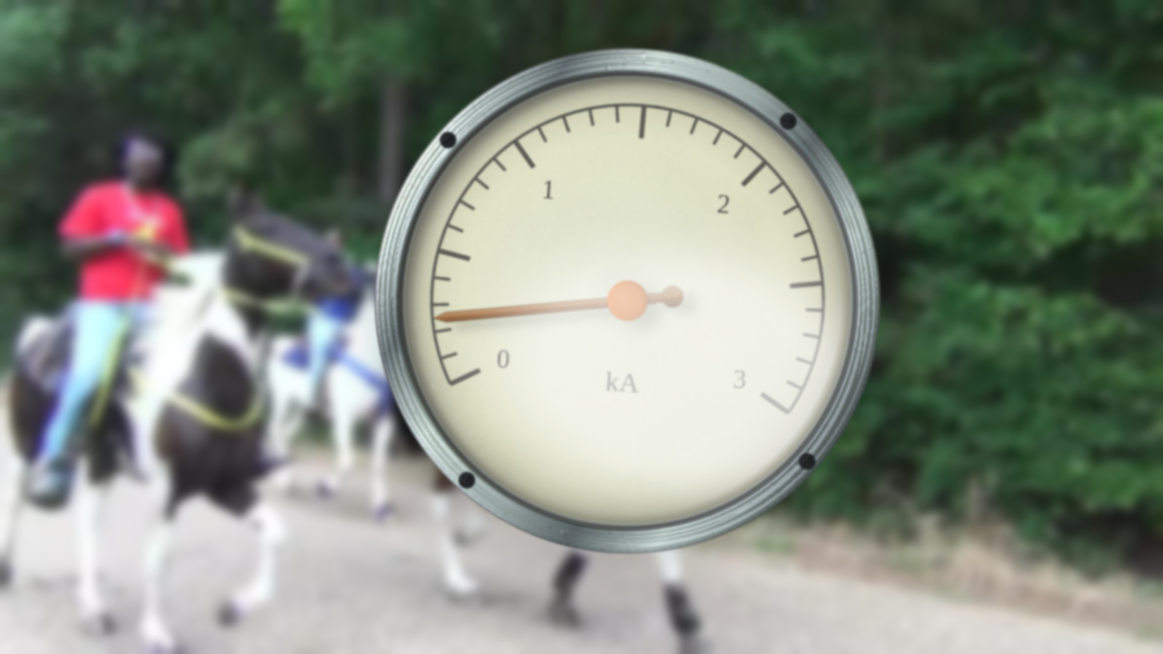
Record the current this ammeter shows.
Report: 0.25 kA
